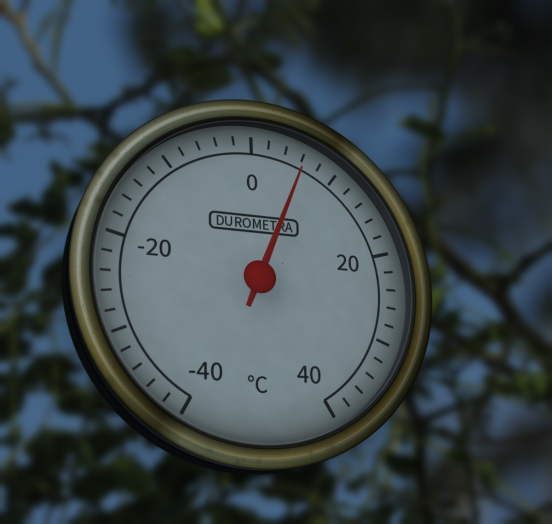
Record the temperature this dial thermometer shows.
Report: 6 °C
